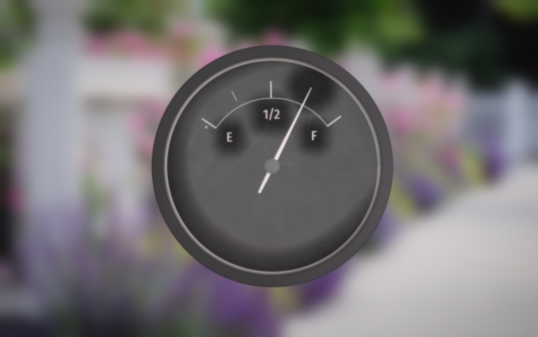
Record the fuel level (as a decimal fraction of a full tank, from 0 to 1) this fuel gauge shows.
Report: 0.75
